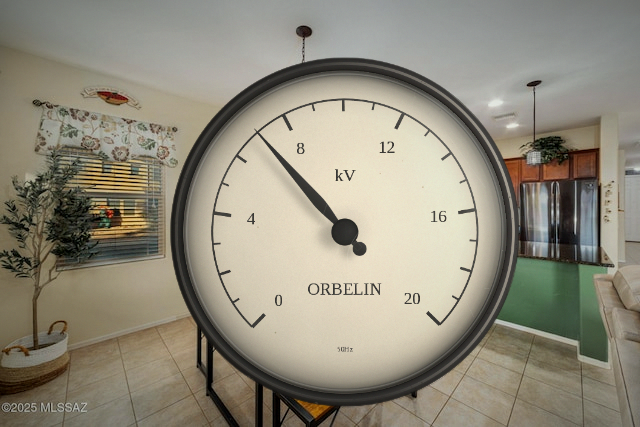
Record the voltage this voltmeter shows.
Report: 7 kV
